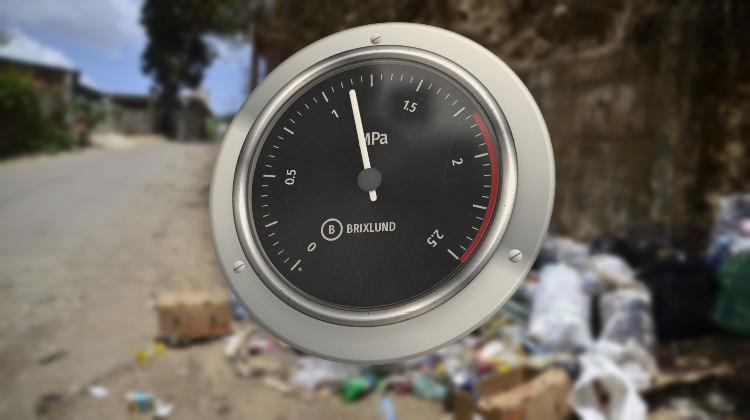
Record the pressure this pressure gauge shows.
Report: 1.15 MPa
